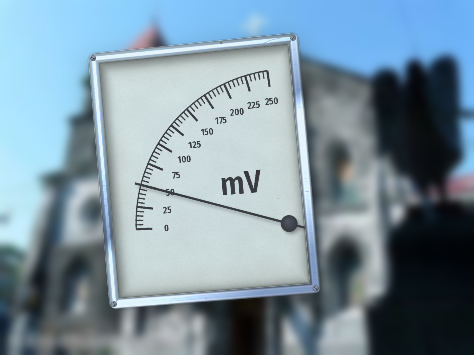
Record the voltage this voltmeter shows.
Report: 50 mV
